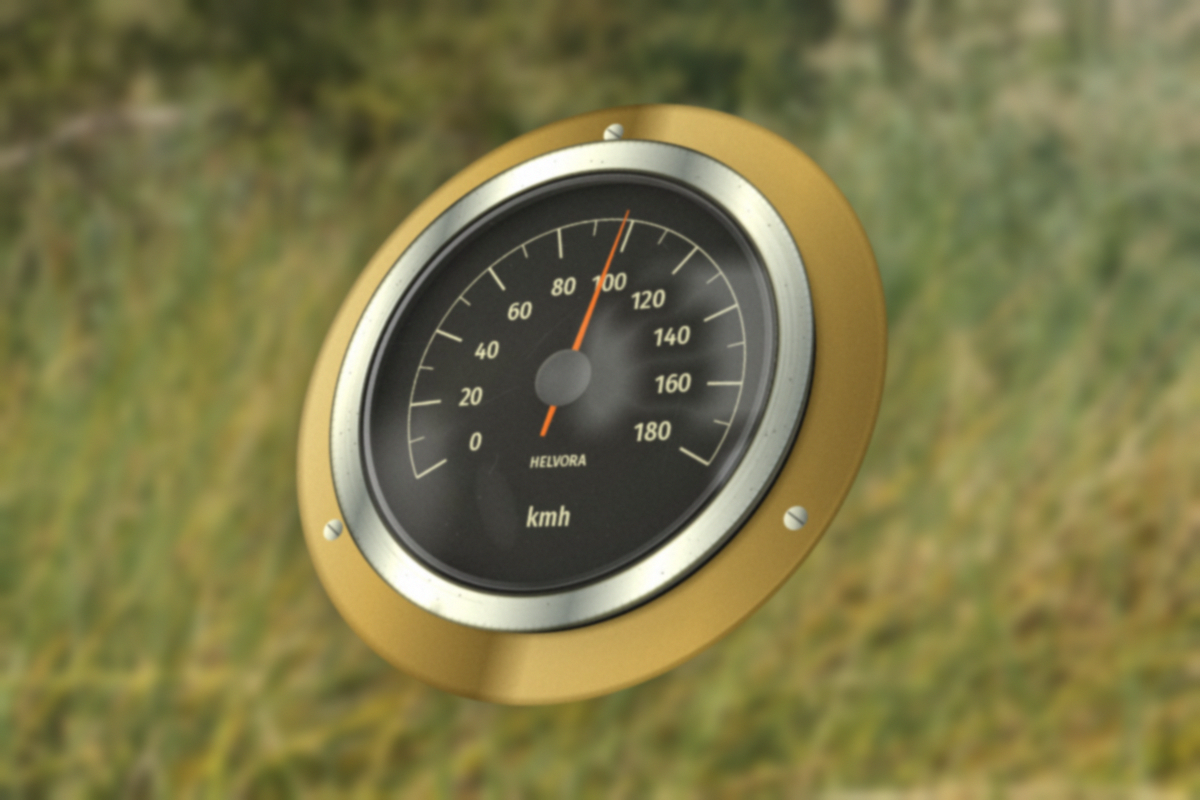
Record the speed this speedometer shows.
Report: 100 km/h
